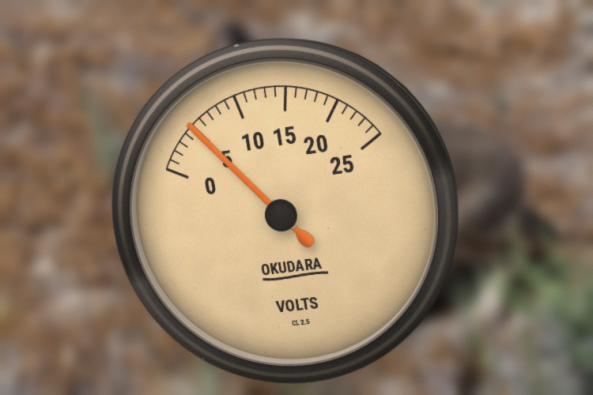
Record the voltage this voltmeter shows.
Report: 5 V
